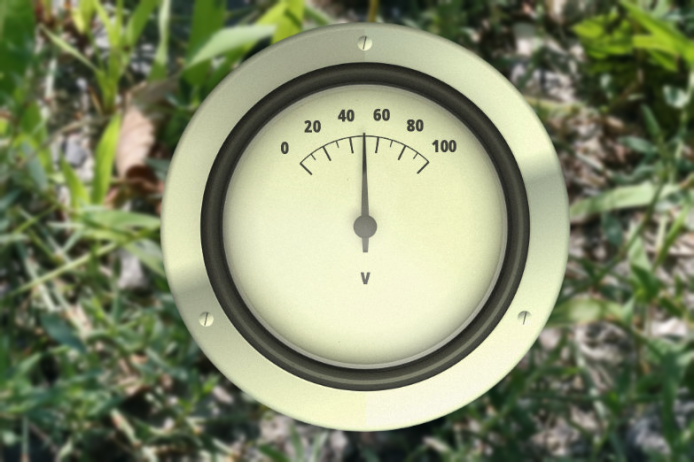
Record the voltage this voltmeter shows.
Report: 50 V
